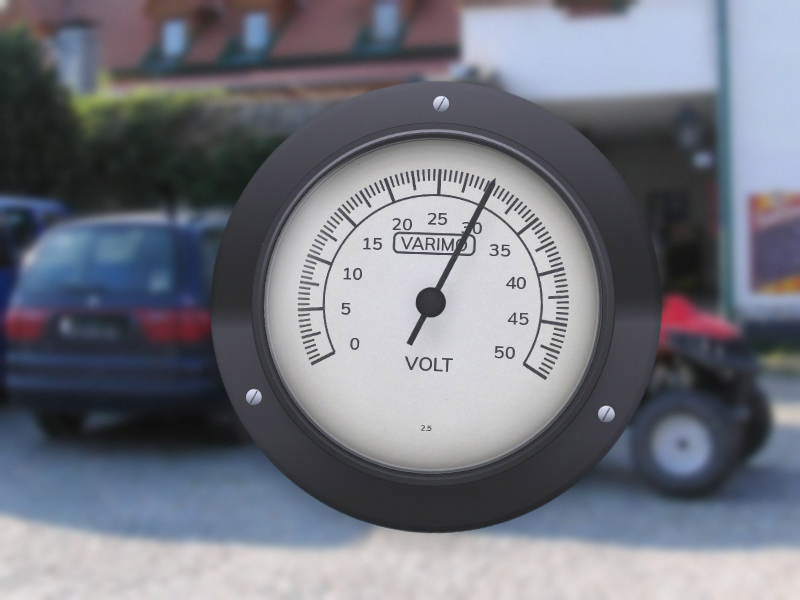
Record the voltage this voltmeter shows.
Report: 30 V
